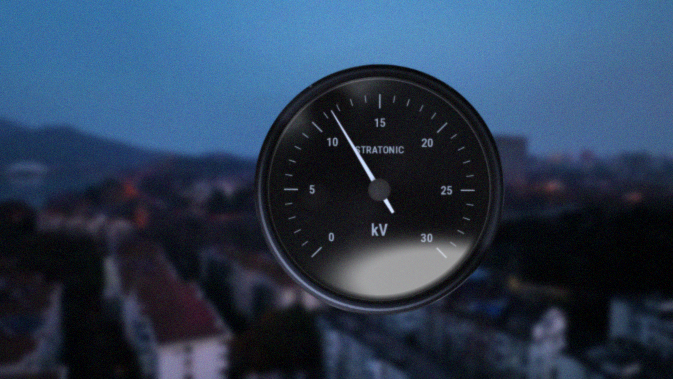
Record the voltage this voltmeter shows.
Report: 11.5 kV
